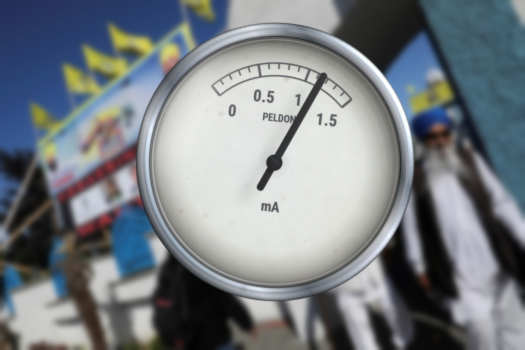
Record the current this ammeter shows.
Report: 1.15 mA
